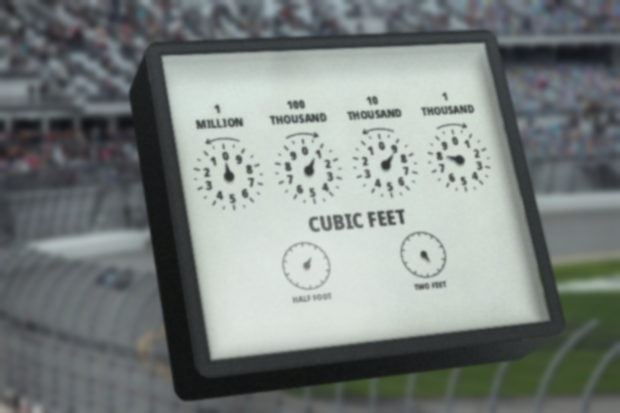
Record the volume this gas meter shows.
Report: 8800 ft³
